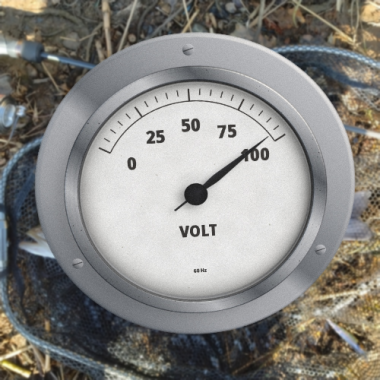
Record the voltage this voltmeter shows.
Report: 95 V
